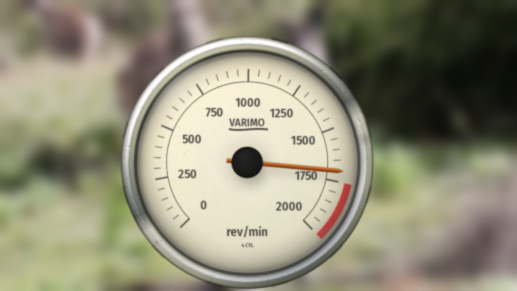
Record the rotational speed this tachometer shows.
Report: 1700 rpm
